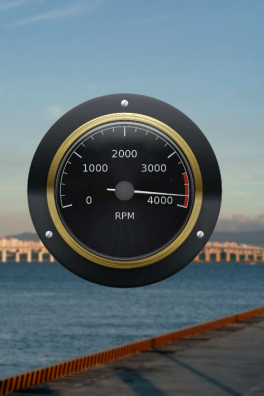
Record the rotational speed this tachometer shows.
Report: 3800 rpm
